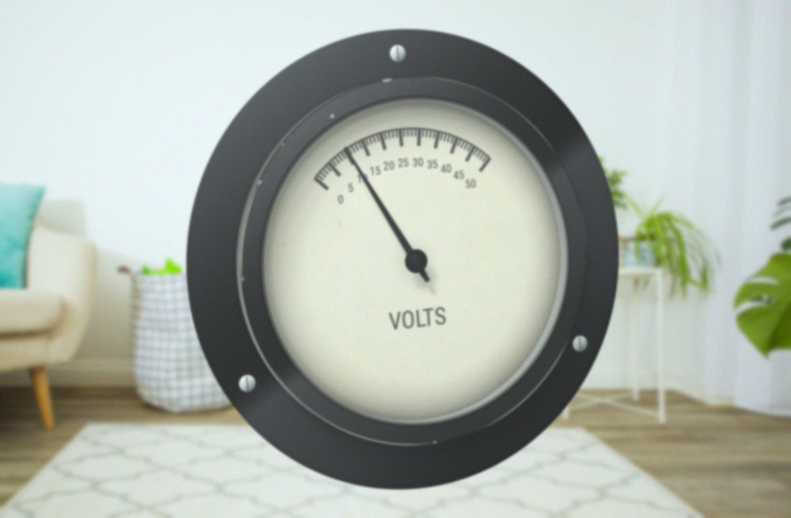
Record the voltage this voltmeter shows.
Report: 10 V
